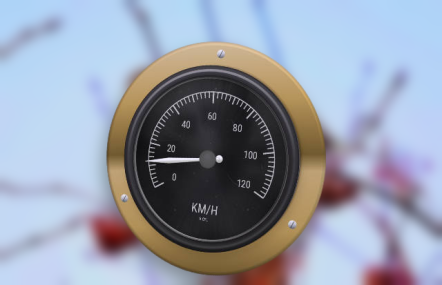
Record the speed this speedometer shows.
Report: 12 km/h
